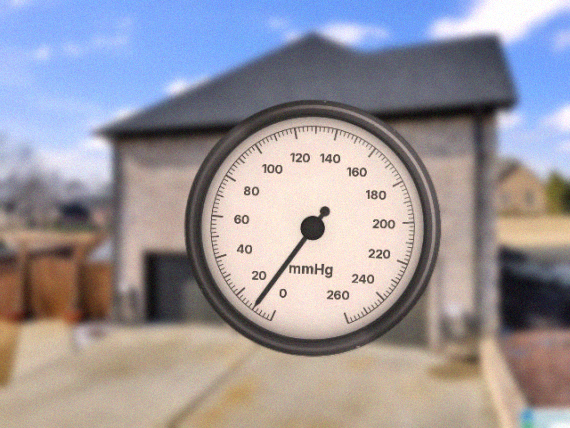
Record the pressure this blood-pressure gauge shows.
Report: 10 mmHg
